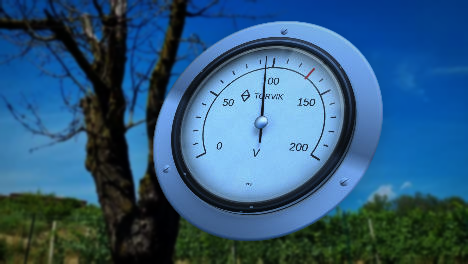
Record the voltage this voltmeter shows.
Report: 95 V
